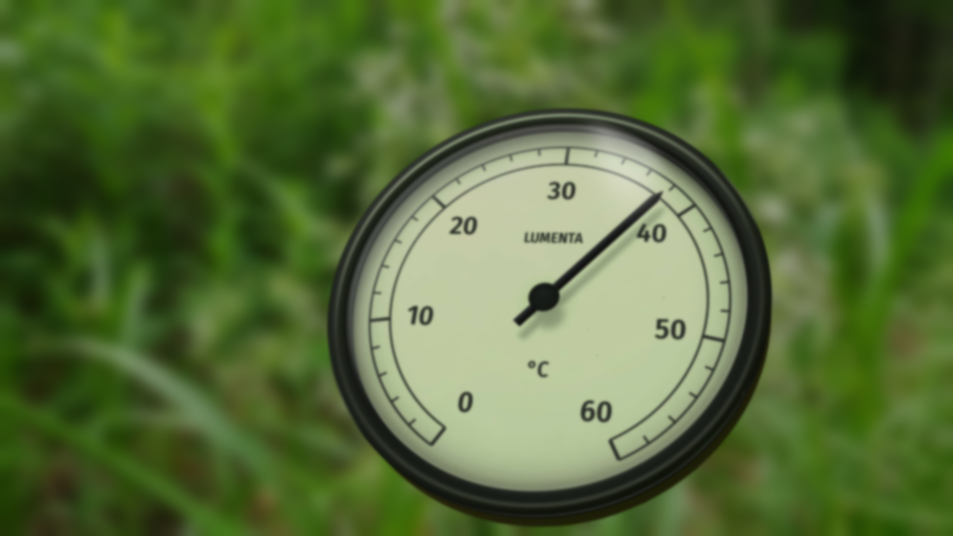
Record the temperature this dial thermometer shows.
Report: 38 °C
